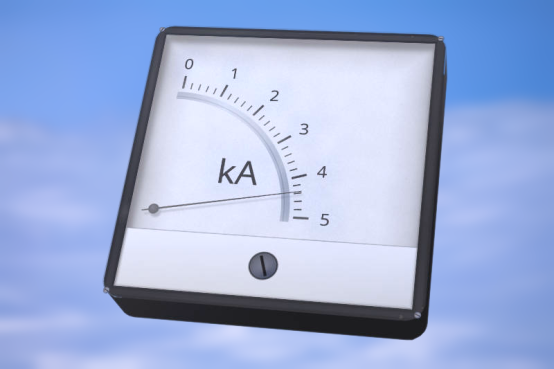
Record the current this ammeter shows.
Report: 4.4 kA
